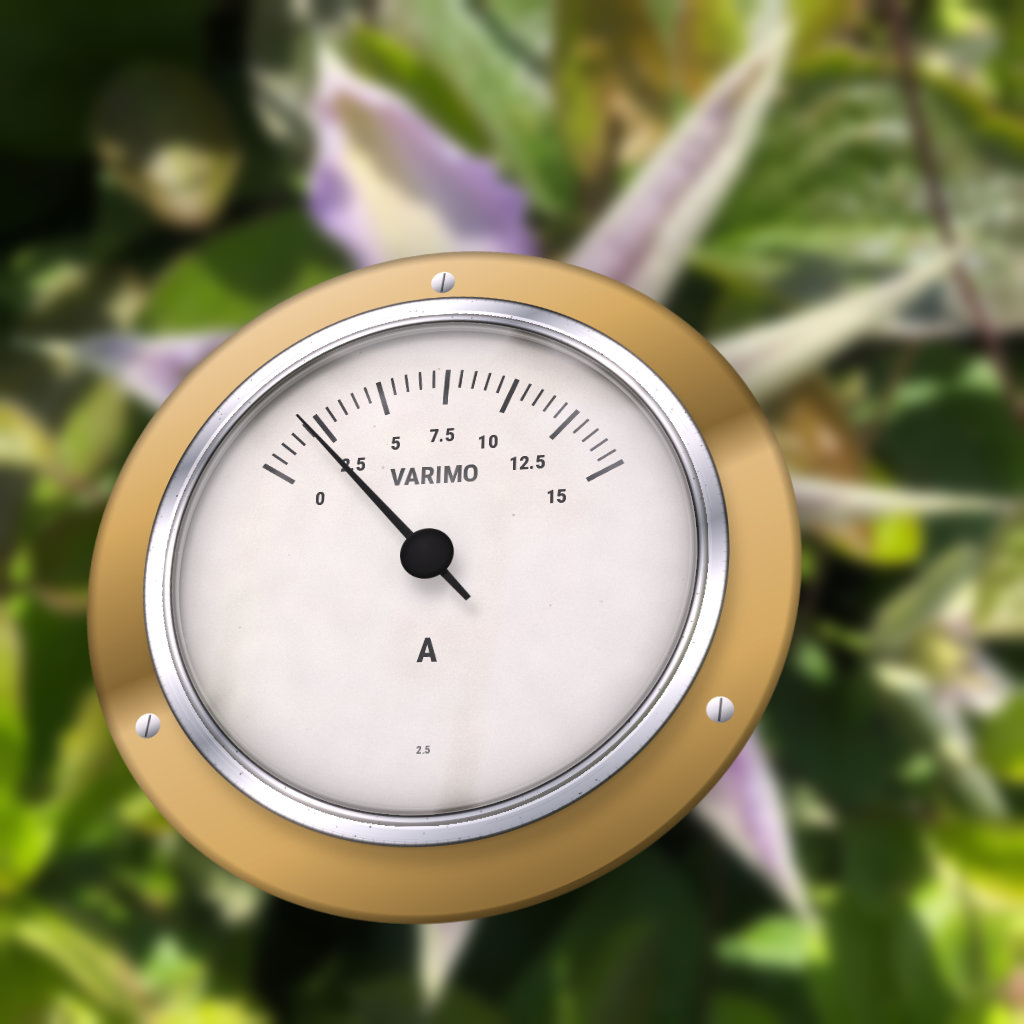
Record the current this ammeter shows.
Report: 2 A
